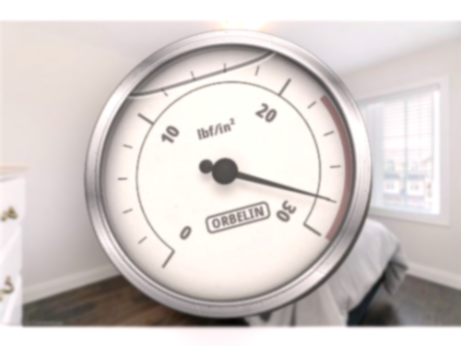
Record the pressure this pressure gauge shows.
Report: 28 psi
